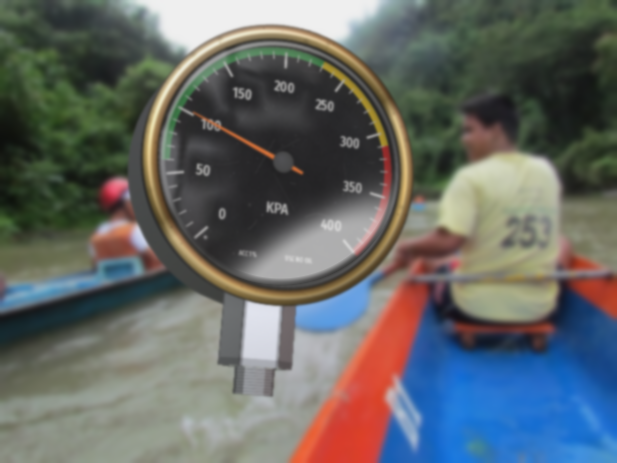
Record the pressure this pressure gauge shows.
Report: 100 kPa
